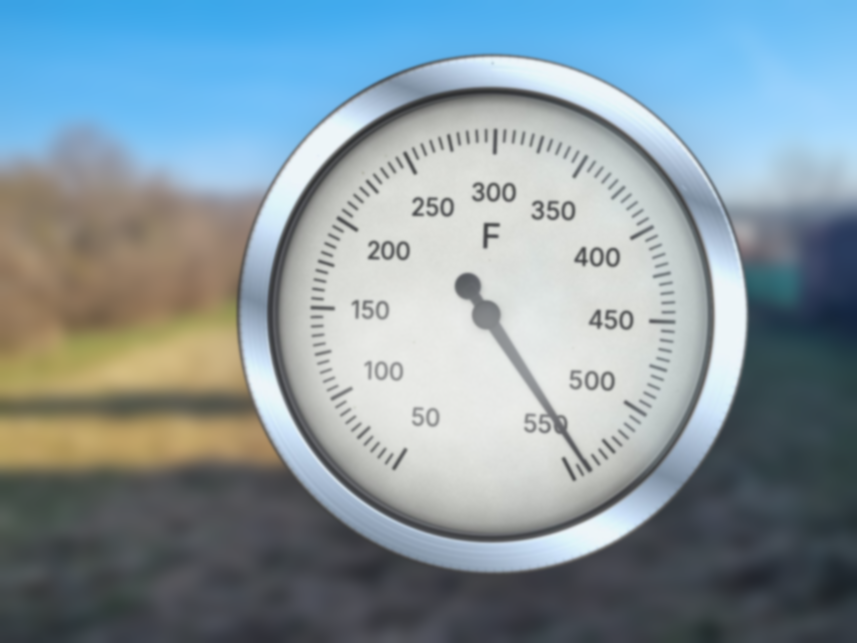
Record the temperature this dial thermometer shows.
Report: 540 °F
